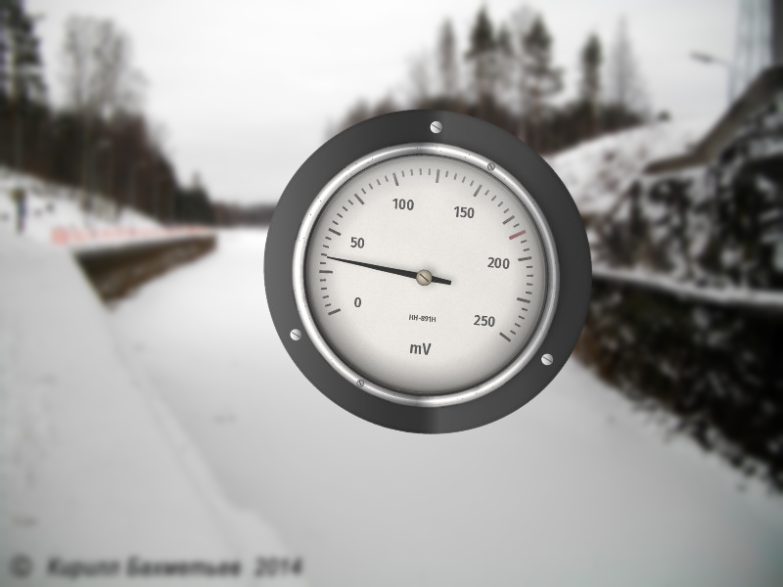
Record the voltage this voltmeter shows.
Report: 35 mV
